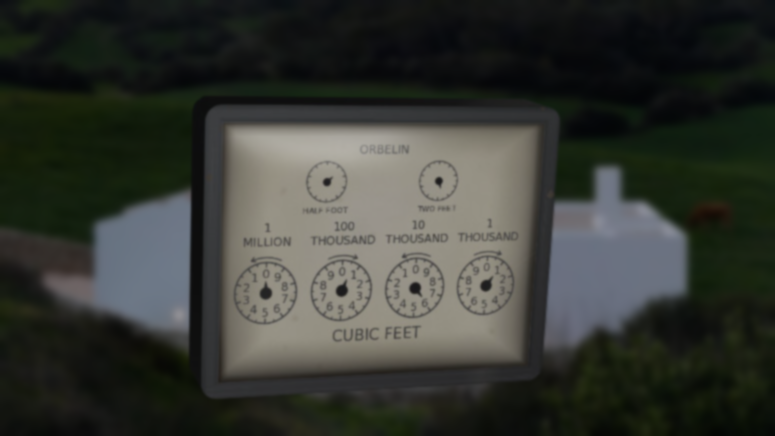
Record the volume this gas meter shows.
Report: 6100 ft³
